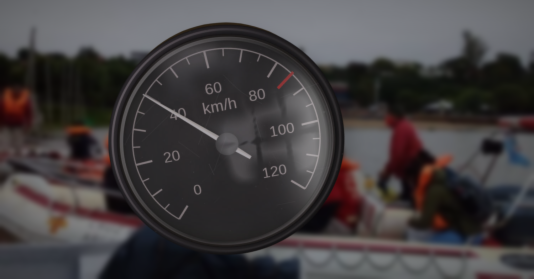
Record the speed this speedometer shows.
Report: 40 km/h
